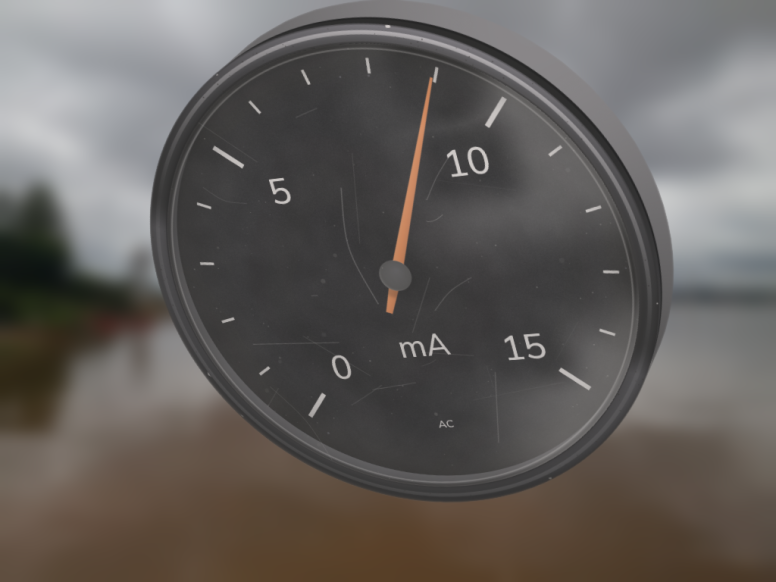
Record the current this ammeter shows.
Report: 9 mA
